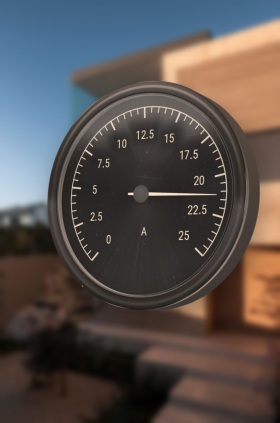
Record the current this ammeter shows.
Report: 21.25 A
